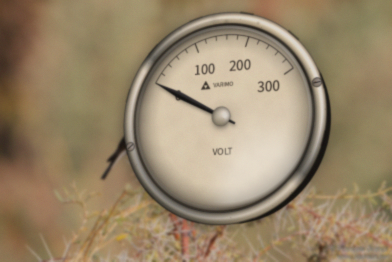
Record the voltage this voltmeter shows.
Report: 0 V
